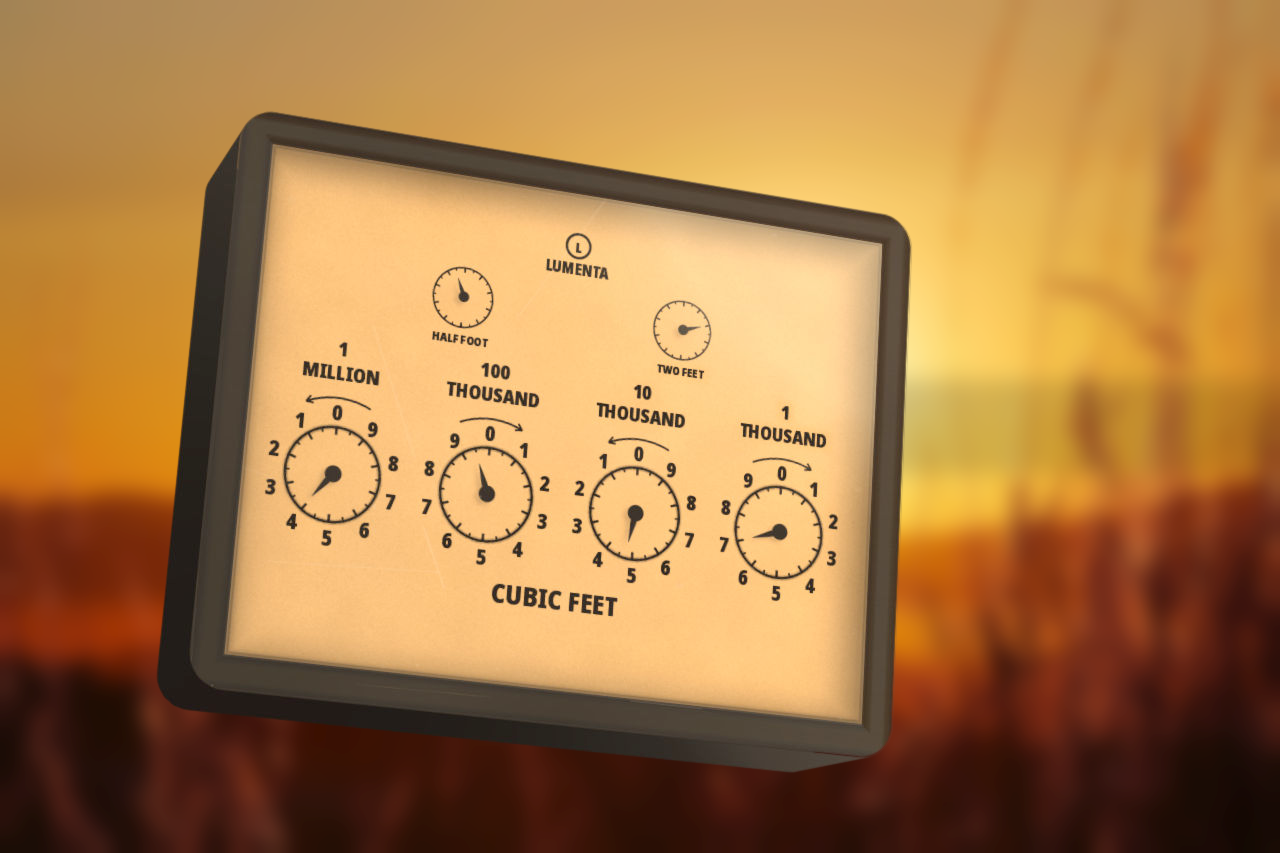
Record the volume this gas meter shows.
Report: 394700 ft³
